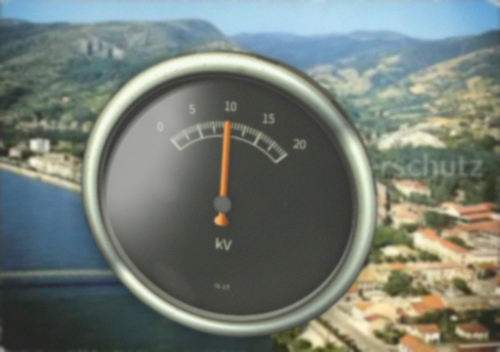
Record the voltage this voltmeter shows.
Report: 10 kV
